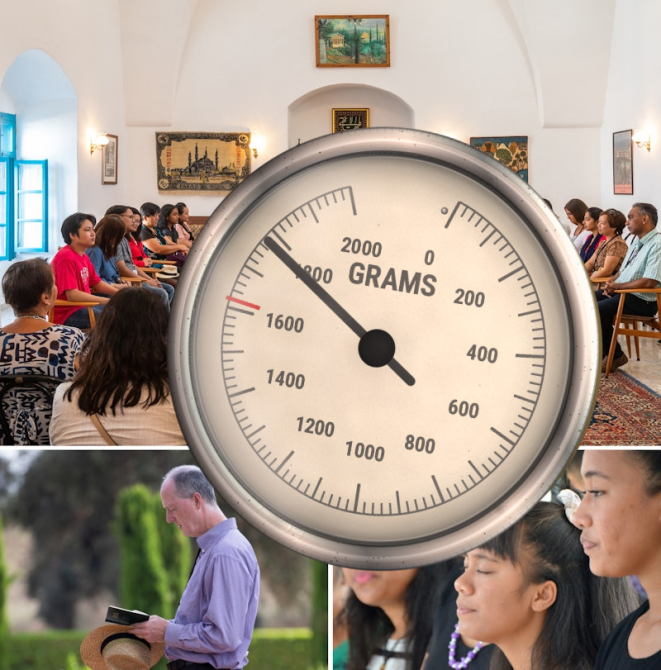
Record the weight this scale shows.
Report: 1780 g
